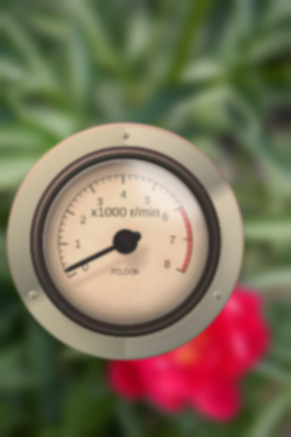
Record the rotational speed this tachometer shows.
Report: 200 rpm
